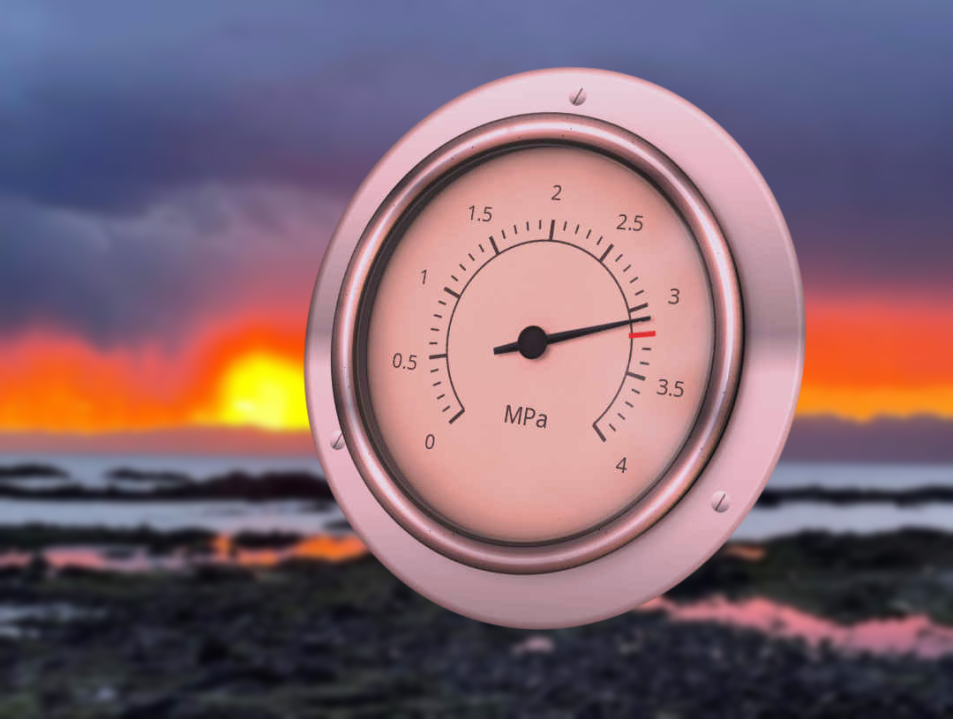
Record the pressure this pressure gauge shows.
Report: 3.1 MPa
